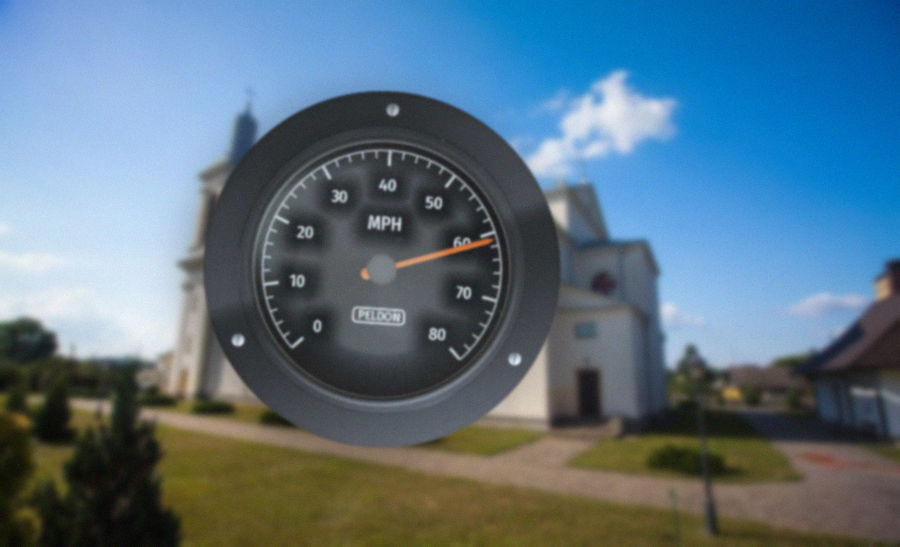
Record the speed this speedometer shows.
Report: 61 mph
